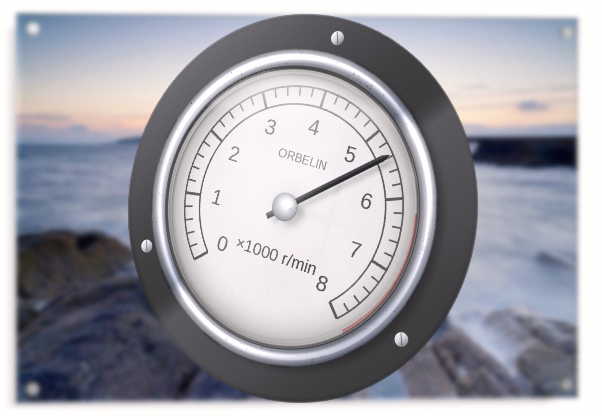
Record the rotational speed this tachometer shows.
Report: 5400 rpm
